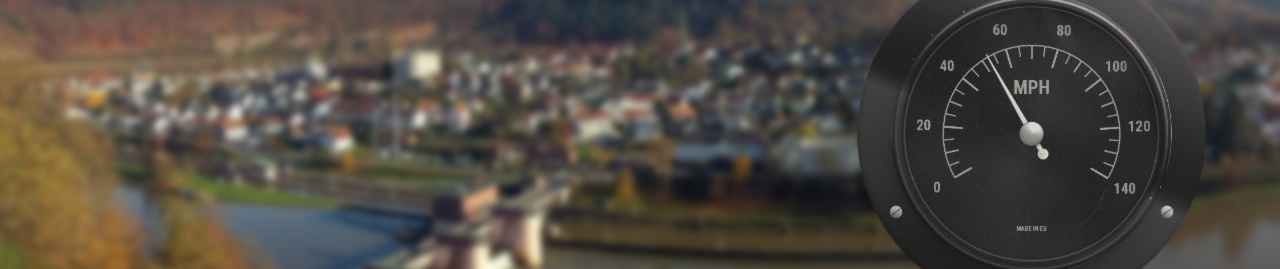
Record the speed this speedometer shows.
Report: 52.5 mph
